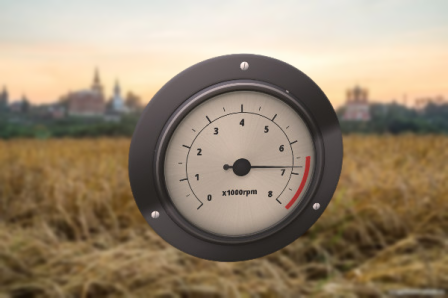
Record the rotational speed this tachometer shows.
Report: 6750 rpm
